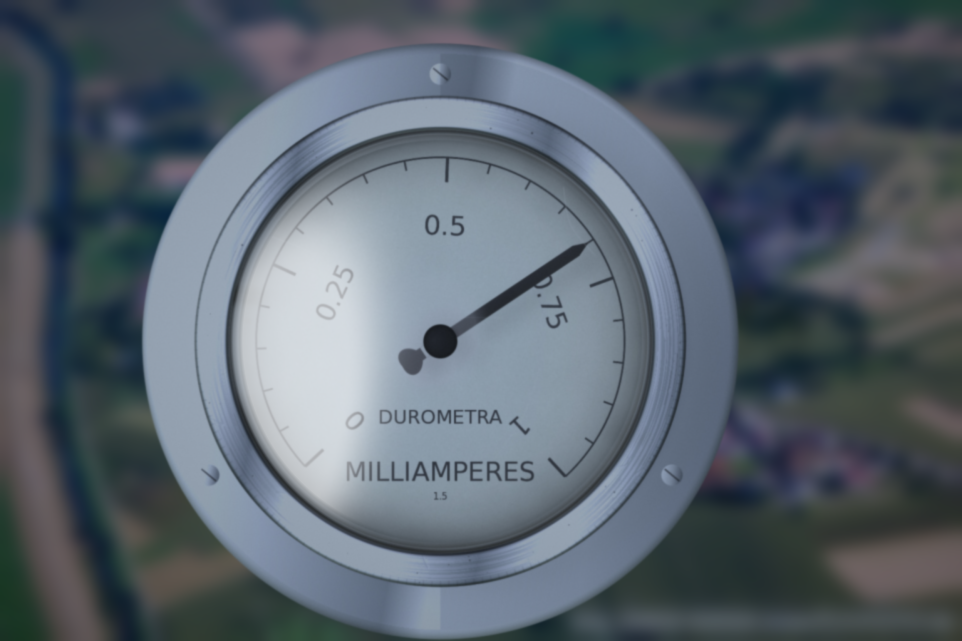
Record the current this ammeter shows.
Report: 0.7 mA
